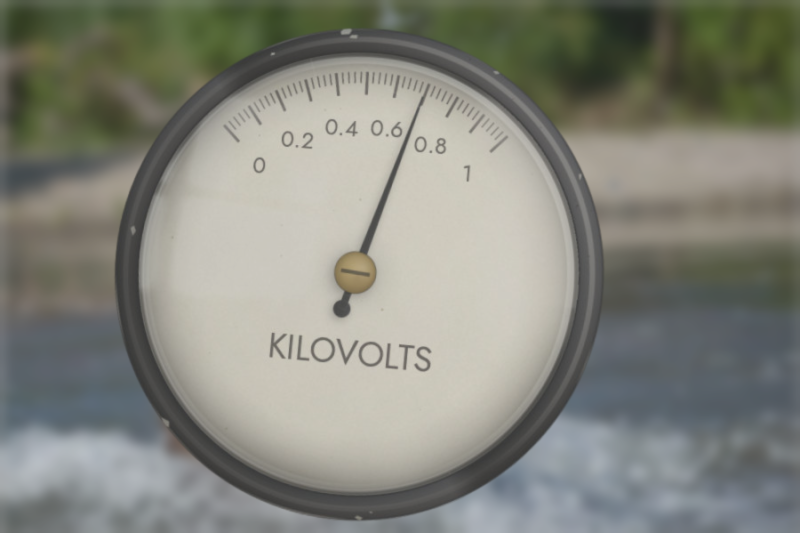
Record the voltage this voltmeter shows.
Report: 0.7 kV
